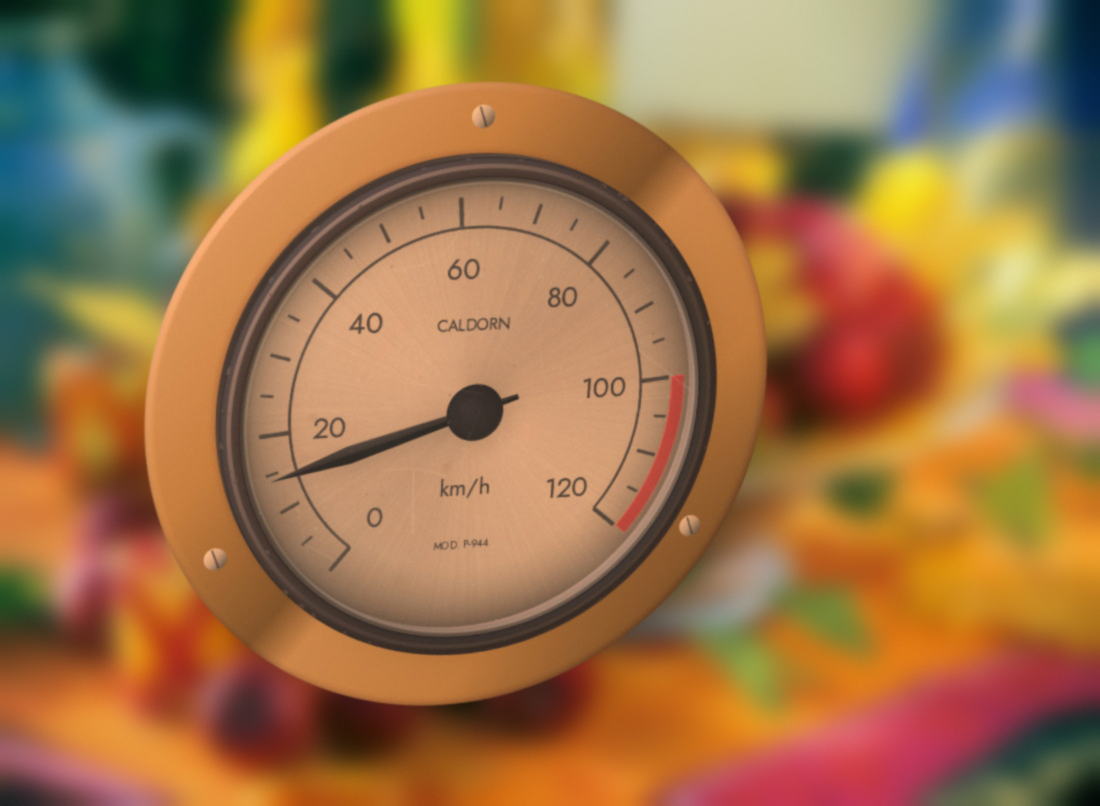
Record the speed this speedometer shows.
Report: 15 km/h
